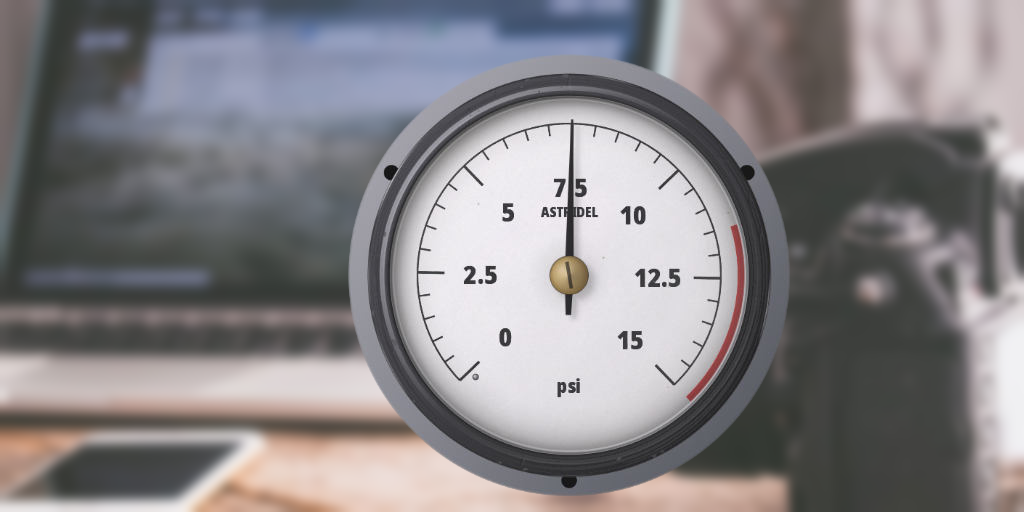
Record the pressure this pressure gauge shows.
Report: 7.5 psi
